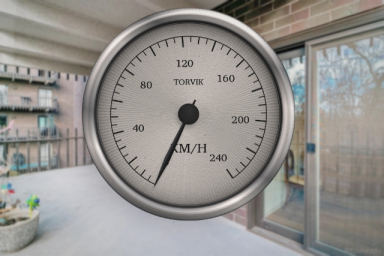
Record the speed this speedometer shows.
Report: 0 km/h
